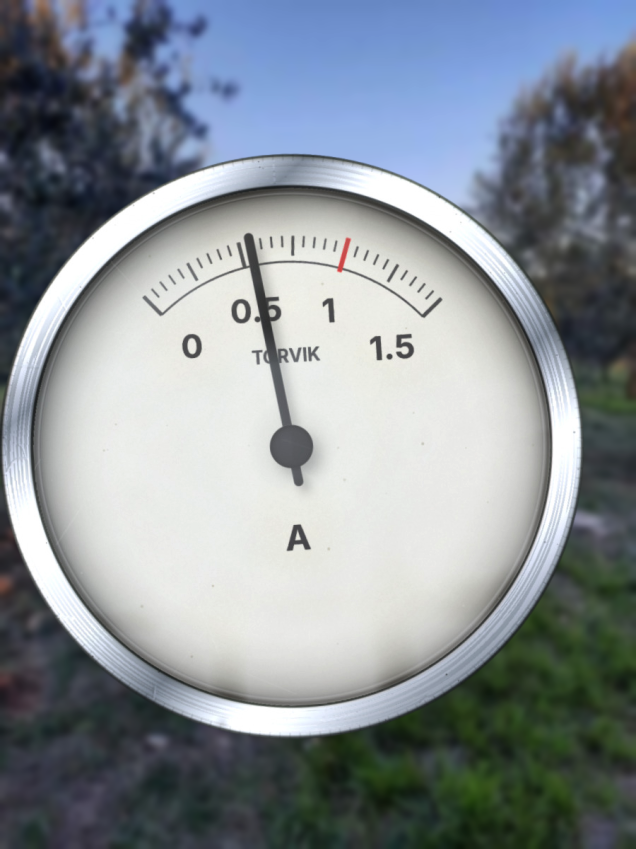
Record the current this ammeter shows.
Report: 0.55 A
